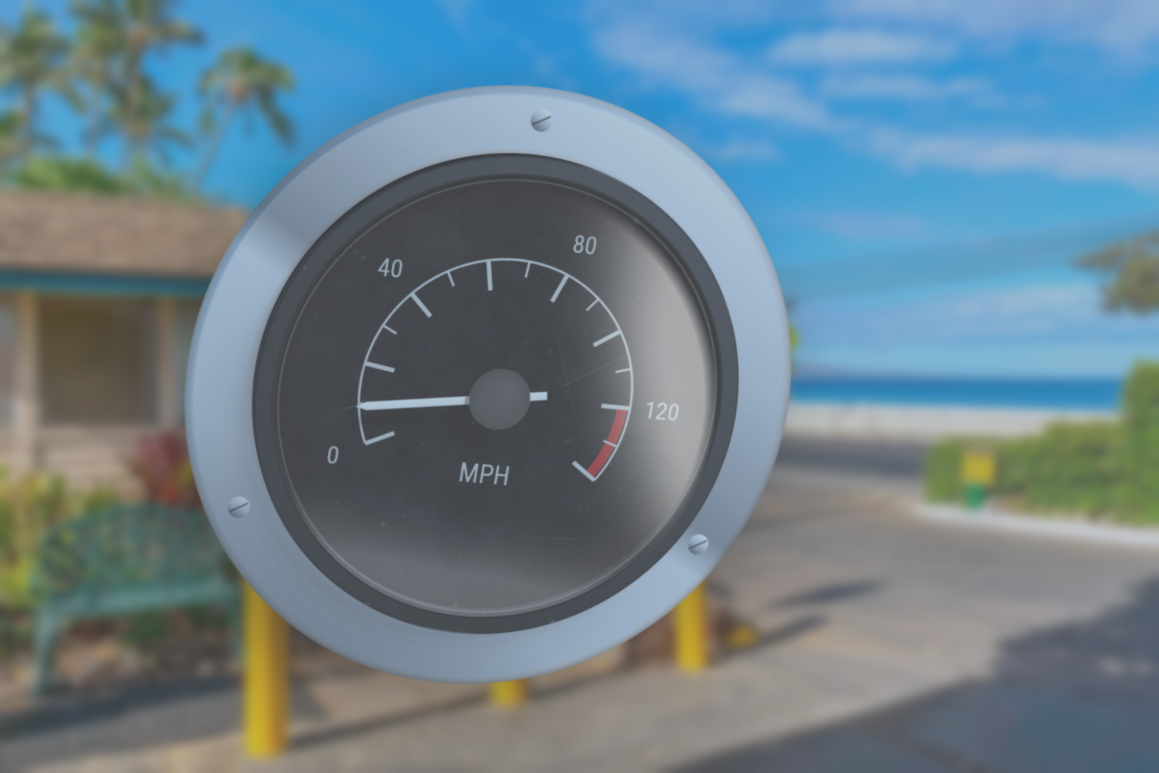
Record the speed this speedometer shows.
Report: 10 mph
